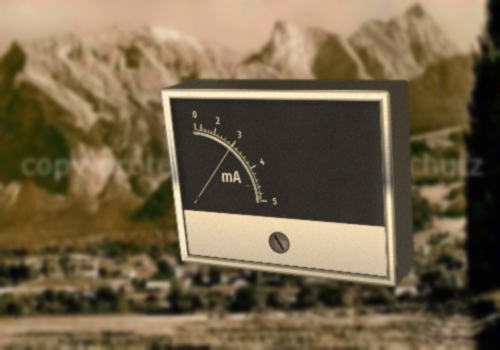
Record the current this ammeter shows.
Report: 3 mA
